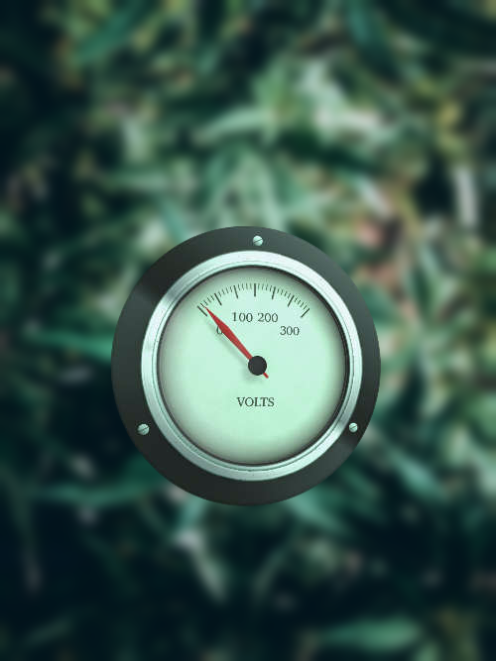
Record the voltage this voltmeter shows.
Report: 10 V
